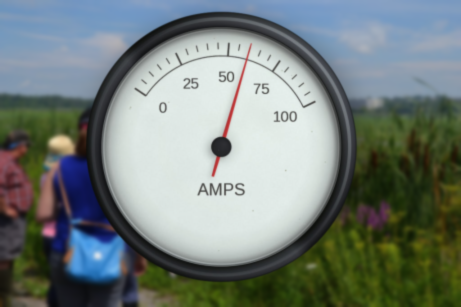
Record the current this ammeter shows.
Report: 60 A
